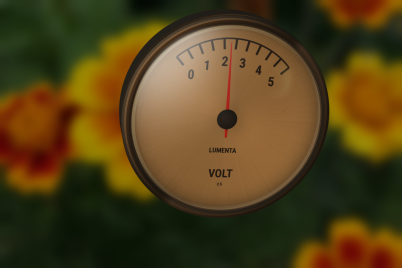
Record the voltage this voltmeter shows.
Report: 2.25 V
